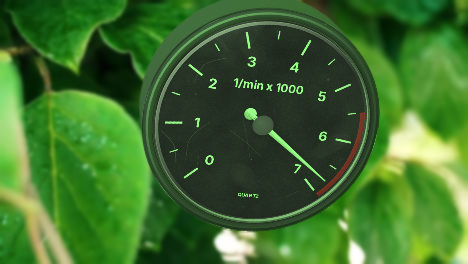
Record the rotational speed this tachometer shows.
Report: 6750 rpm
